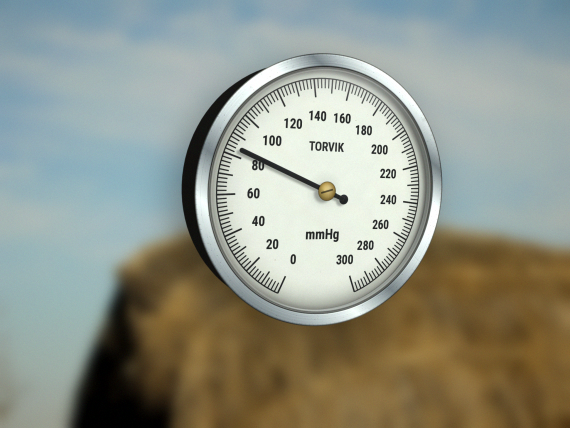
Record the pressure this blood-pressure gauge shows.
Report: 84 mmHg
